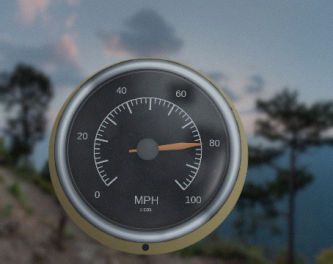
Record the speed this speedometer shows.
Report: 80 mph
